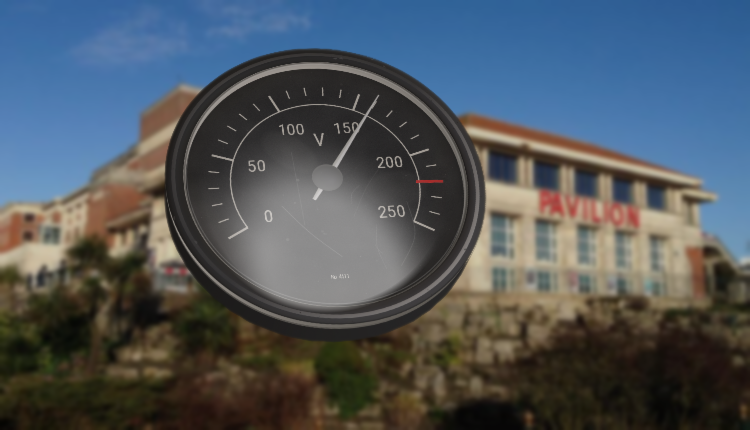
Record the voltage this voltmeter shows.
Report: 160 V
